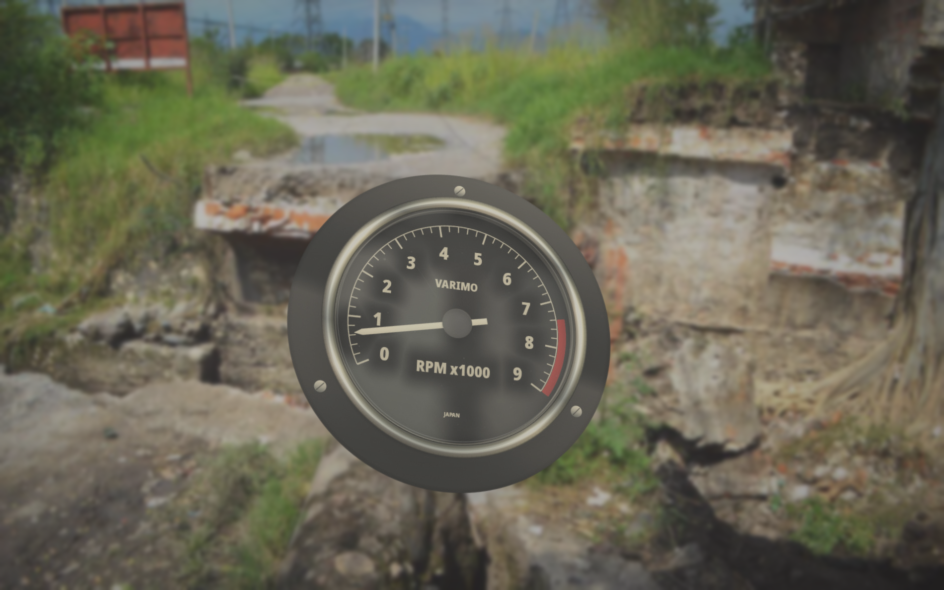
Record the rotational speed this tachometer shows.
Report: 600 rpm
